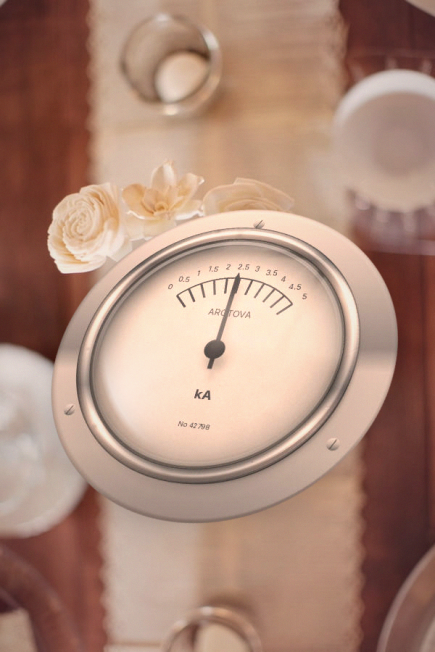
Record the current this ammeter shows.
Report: 2.5 kA
